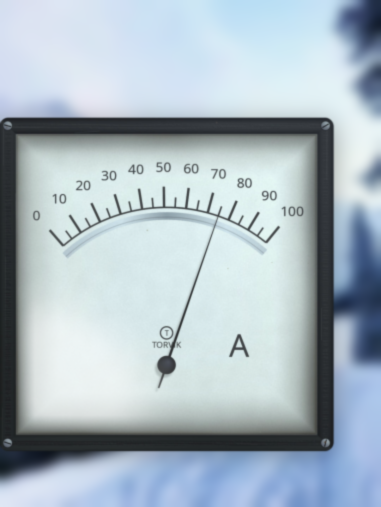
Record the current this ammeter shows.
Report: 75 A
